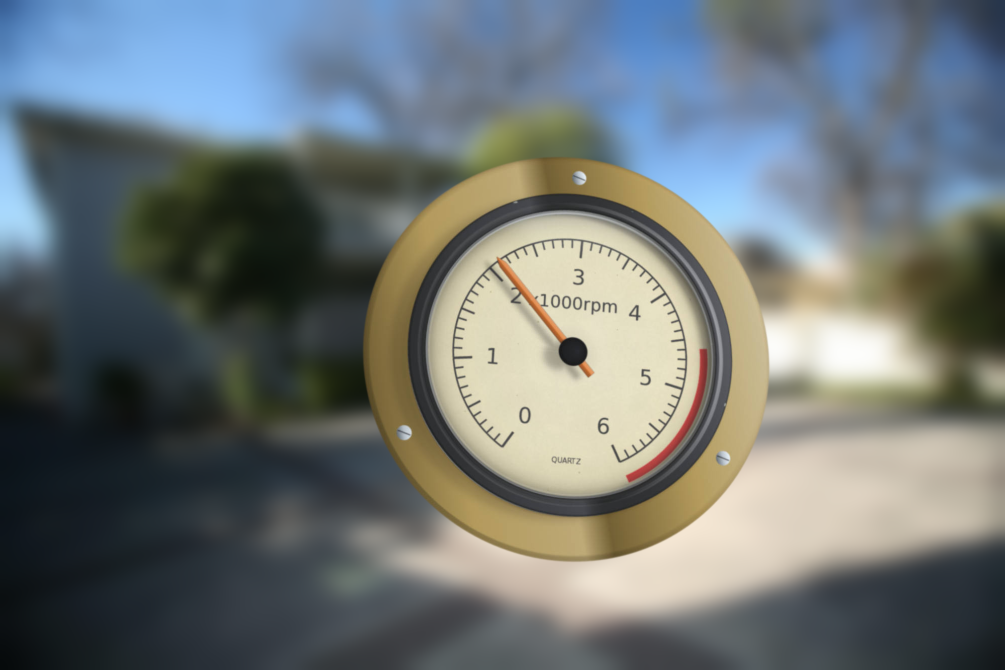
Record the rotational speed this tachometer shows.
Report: 2100 rpm
